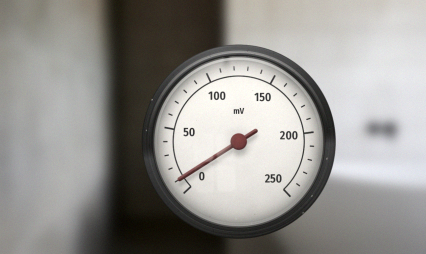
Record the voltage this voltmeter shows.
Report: 10 mV
